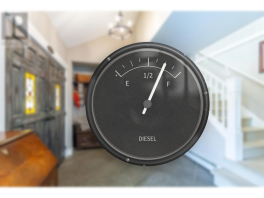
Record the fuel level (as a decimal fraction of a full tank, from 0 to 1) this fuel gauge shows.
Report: 0.75
